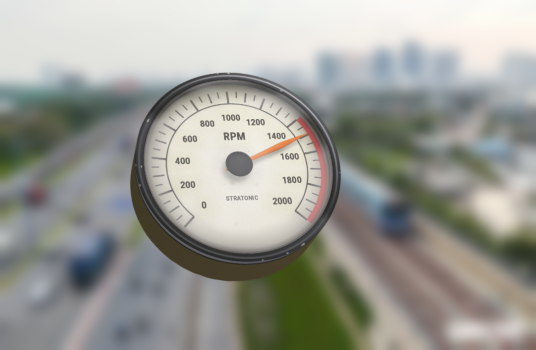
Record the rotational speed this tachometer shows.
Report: 1500 rpm
